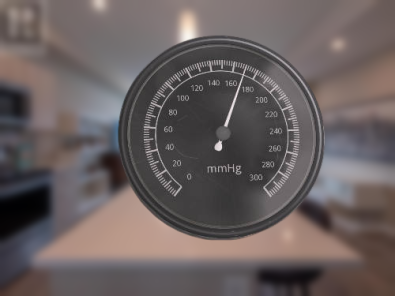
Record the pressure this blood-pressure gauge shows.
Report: 170 mmHg
